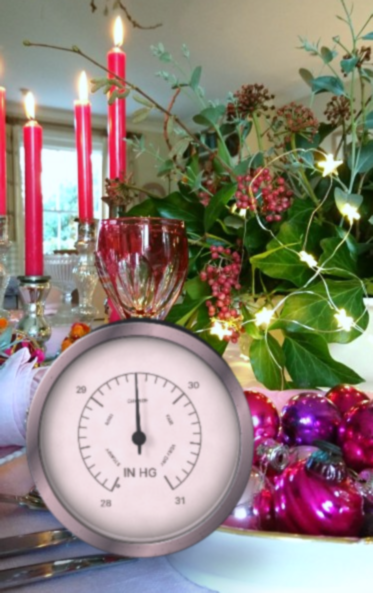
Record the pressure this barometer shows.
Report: 29.5 inHg
